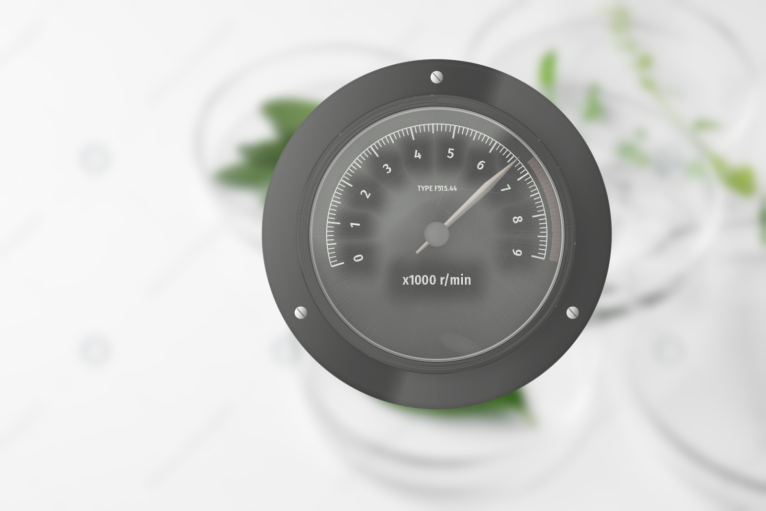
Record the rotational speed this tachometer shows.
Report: 6600 rpm
